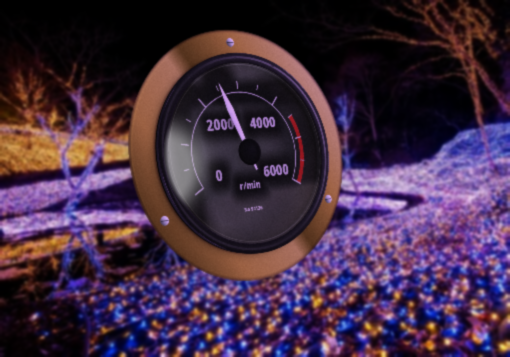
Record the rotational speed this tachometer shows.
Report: 2500 rpm
